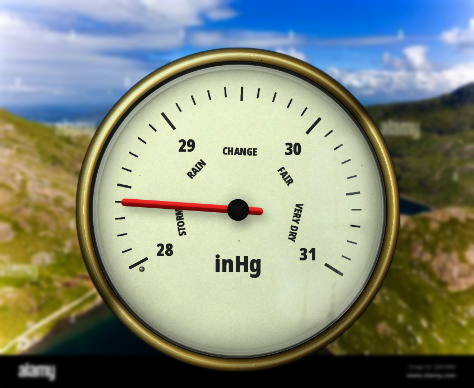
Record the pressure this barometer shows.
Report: 28.4 inHg
